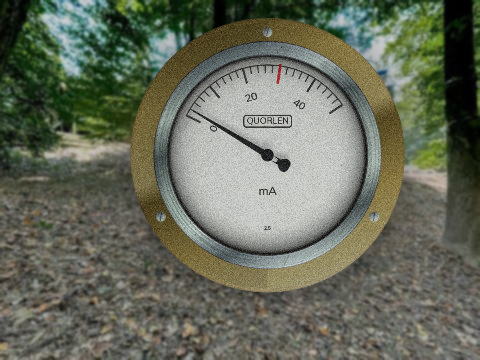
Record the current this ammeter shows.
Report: 2 mA
